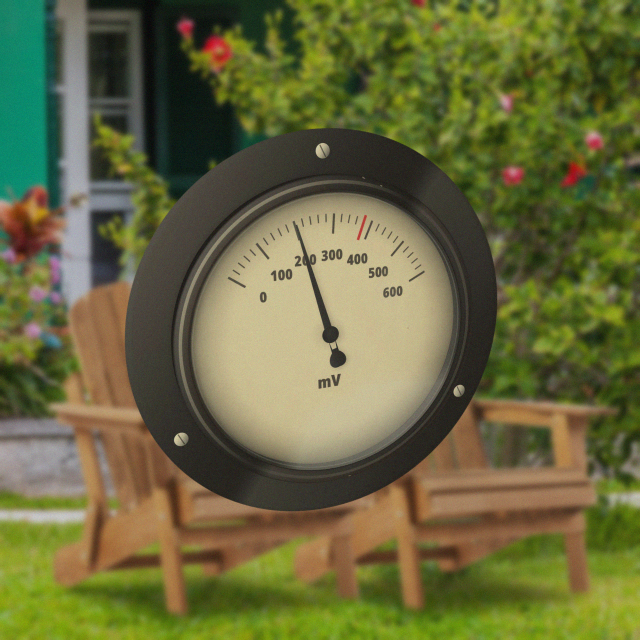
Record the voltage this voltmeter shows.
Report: 200 mV
